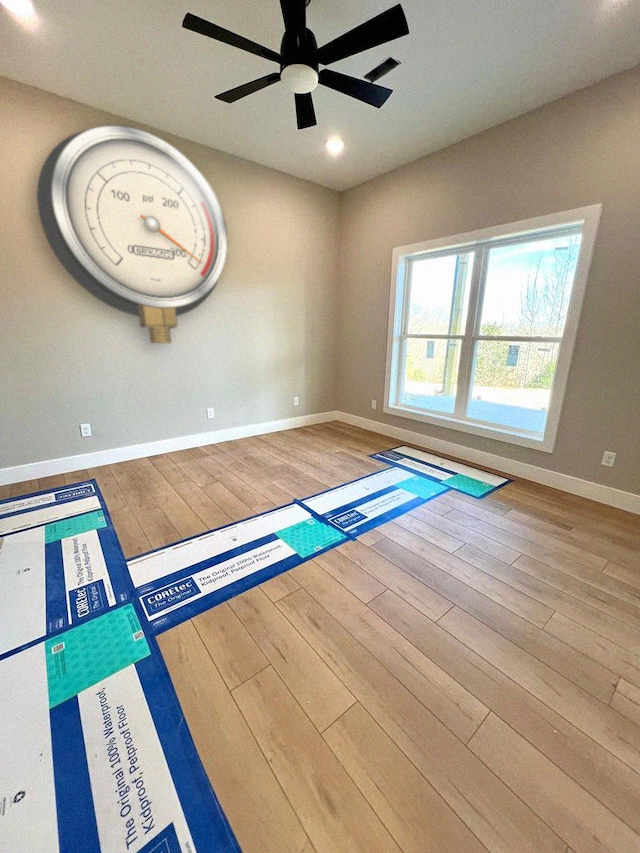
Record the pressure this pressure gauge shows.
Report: 290 psi
